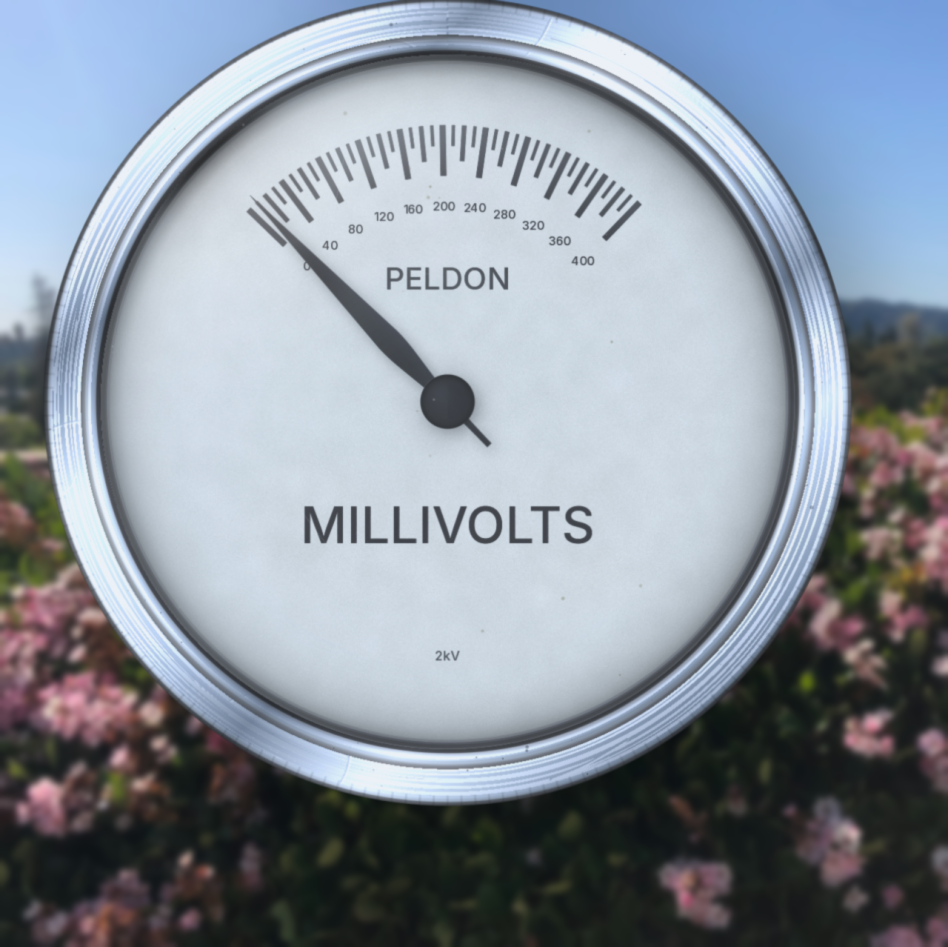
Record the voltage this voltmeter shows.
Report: 10 mV
